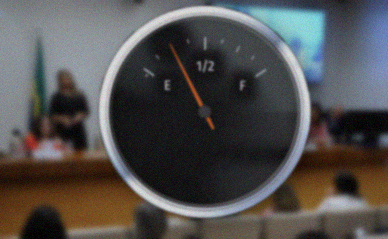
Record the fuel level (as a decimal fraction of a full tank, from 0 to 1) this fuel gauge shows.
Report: 0.25
